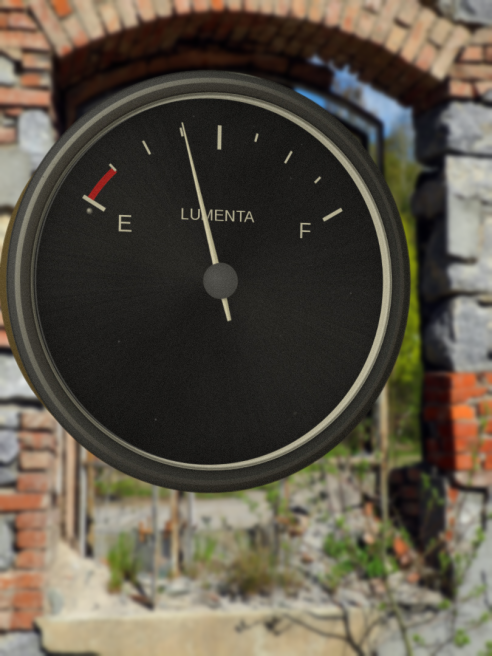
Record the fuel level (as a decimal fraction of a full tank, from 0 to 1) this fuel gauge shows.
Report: 0.375
